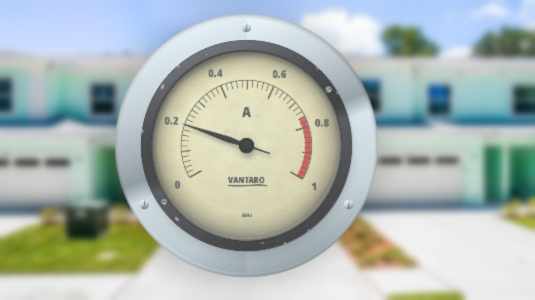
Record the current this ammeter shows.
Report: 0.2 A
